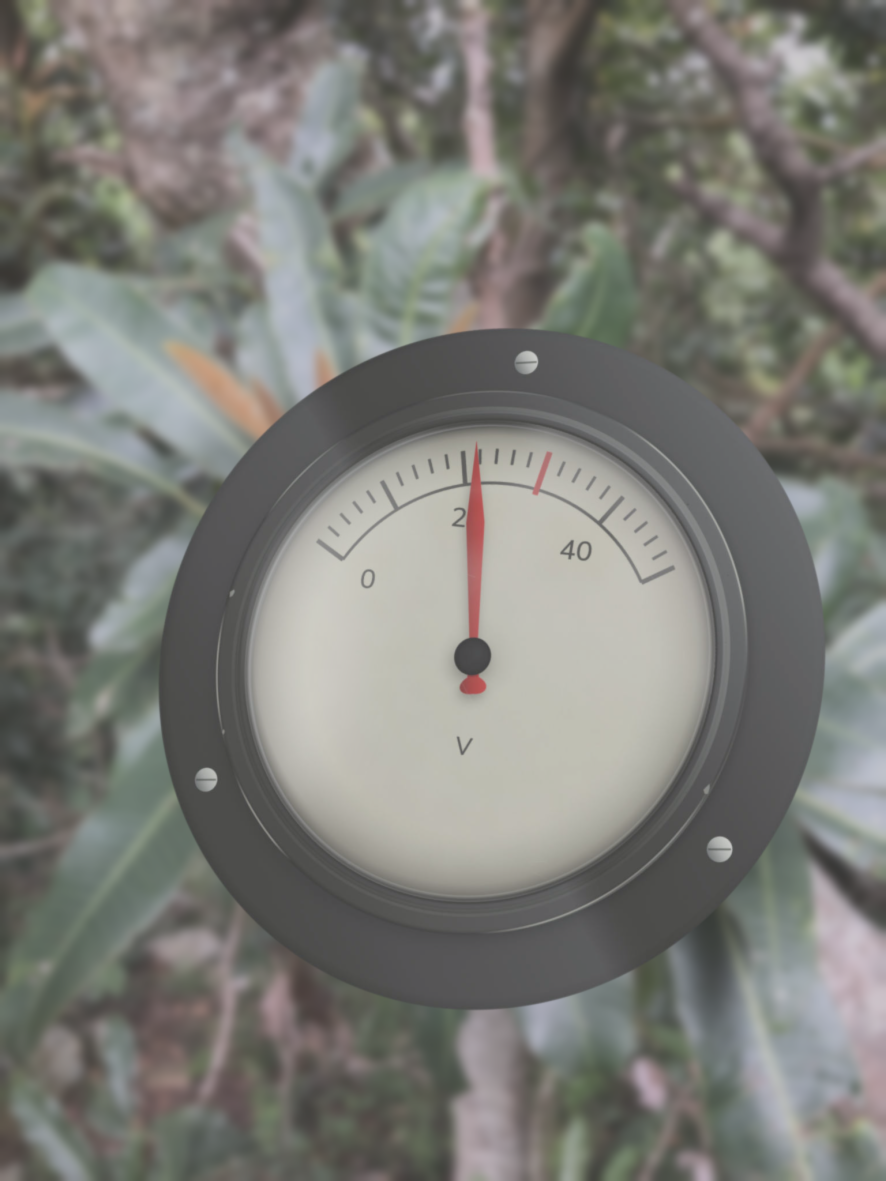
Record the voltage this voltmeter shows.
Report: 22 V
